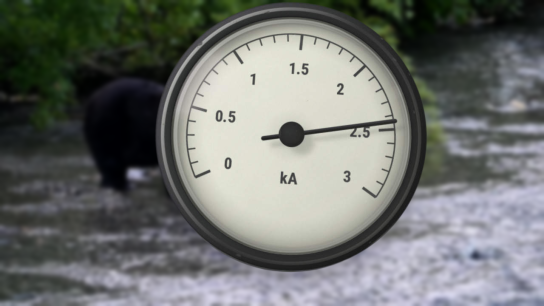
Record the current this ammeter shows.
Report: 2.45 kA
